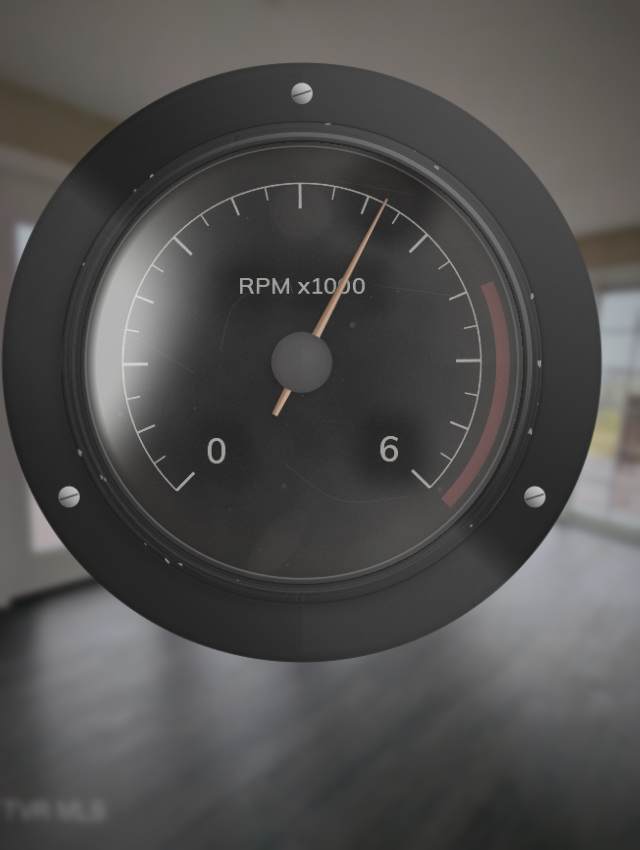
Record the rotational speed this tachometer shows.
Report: 3625 rpm
